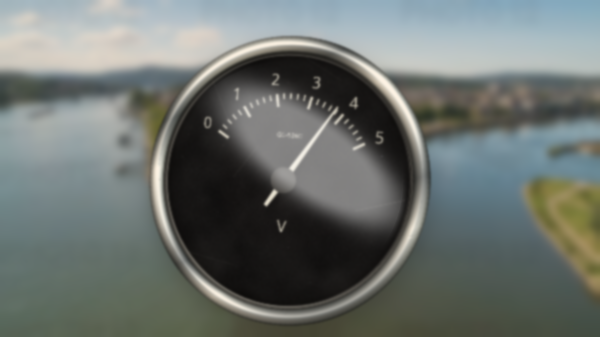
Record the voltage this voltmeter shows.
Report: 3.8 V
